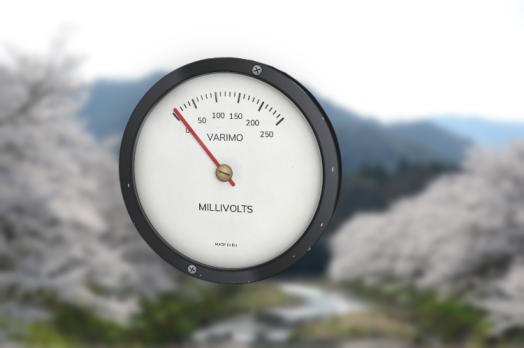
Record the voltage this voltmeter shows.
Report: 10 mV
